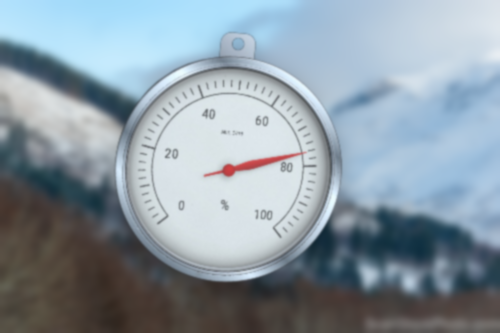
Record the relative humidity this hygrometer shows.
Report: 76 %
